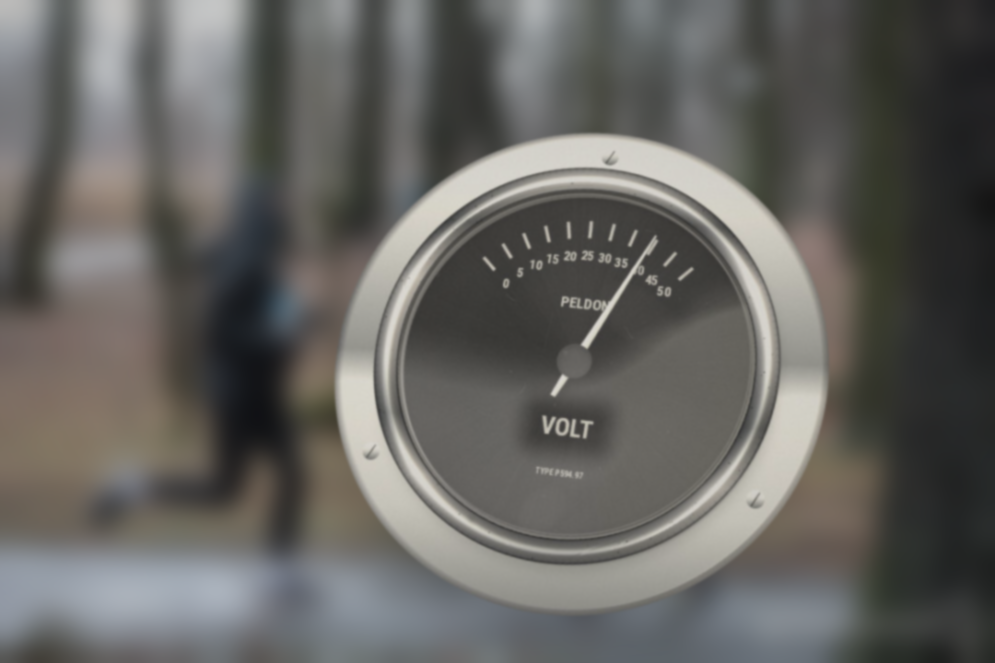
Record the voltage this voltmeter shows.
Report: 40 V
